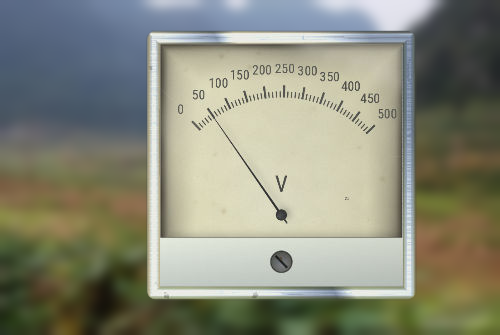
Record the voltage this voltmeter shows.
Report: 50 V
